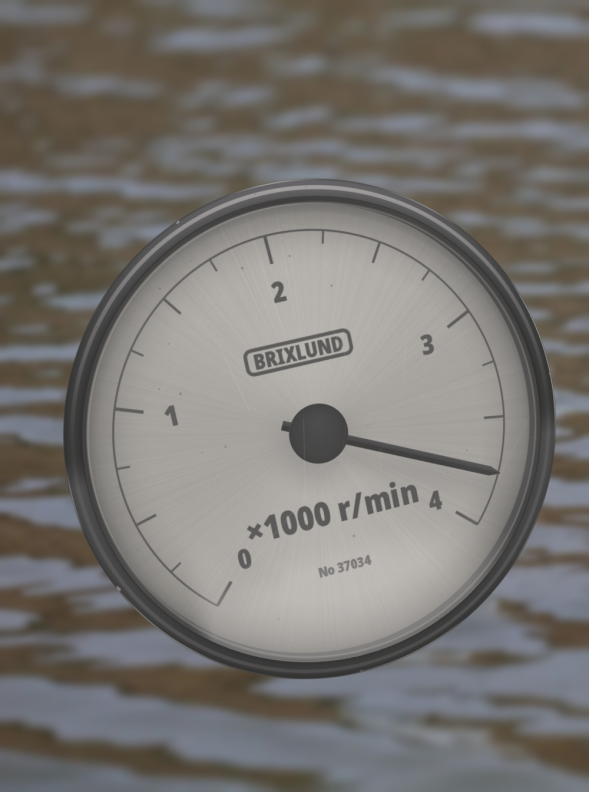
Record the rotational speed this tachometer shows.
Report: 3750 rpm
